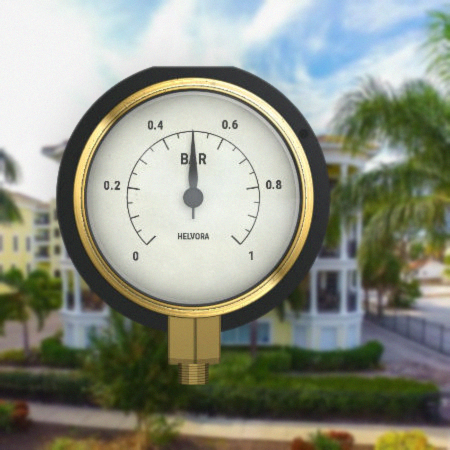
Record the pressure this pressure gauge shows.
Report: 0.5 bar
